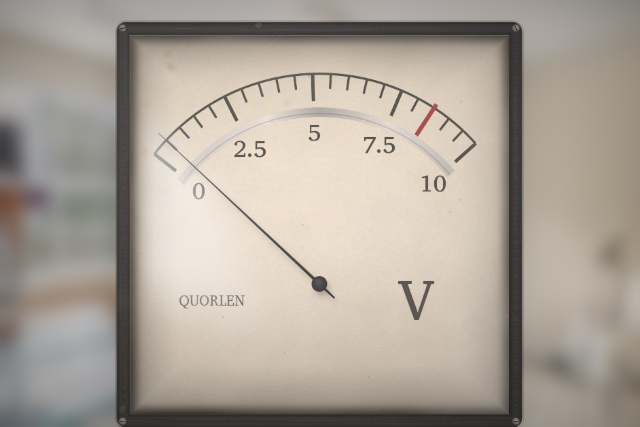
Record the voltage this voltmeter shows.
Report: 0.5 V
